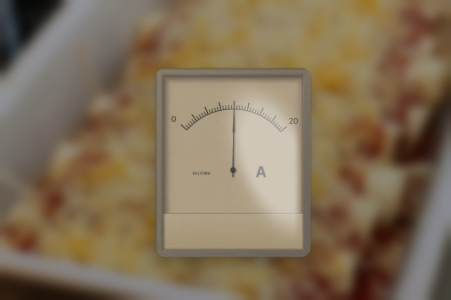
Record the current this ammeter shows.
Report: 10 A
